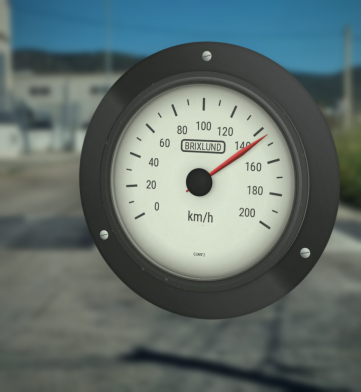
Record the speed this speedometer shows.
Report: 145 km/h
